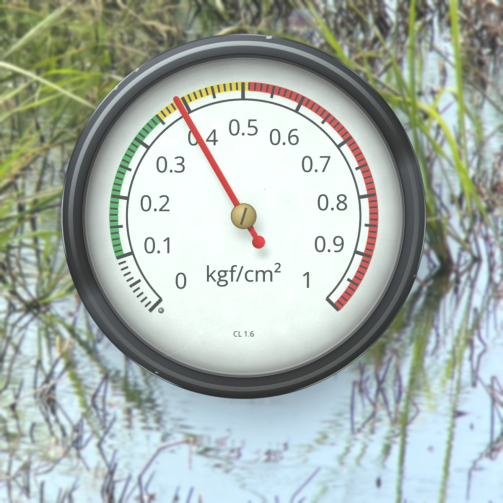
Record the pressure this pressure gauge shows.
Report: 0.39 kg/cm²
